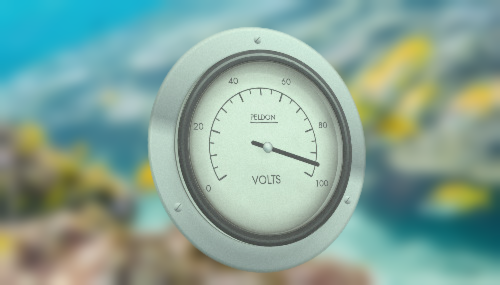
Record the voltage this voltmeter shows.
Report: 95 V
